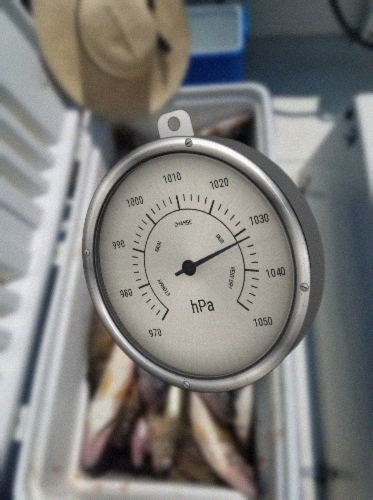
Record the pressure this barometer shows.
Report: 1032 hPa
